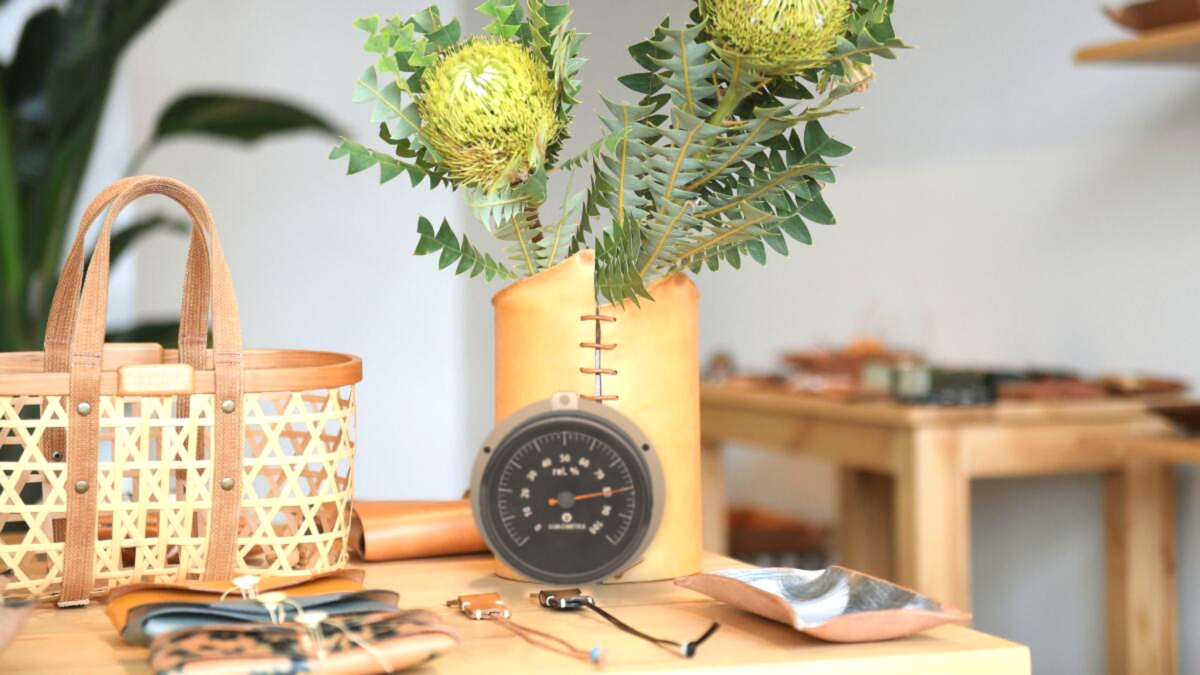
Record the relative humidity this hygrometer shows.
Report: 80 %
